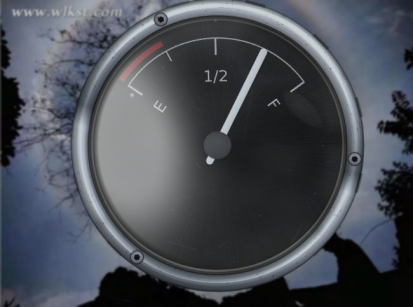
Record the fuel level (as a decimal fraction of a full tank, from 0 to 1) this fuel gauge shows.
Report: 0.75
